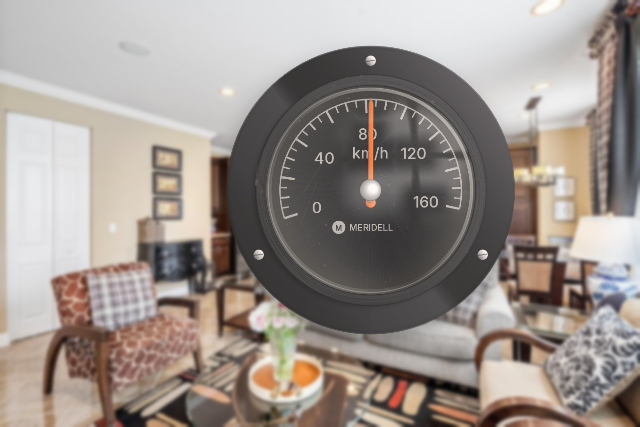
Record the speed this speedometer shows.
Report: 82.5 km/h
